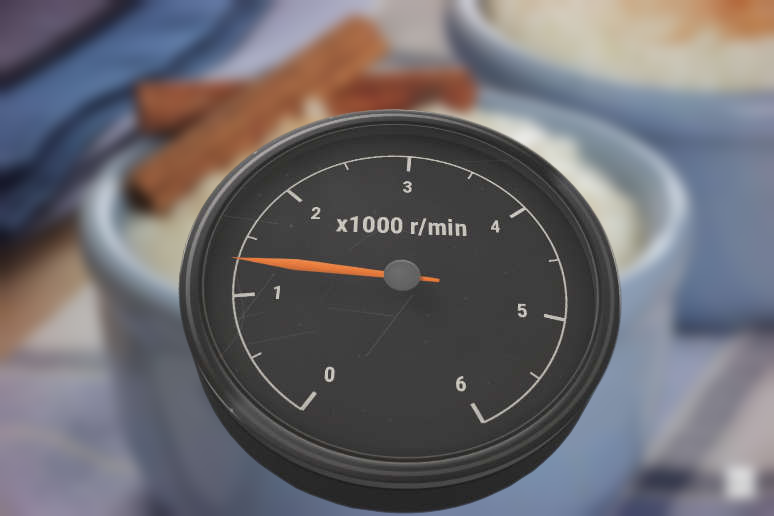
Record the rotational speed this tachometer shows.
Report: 1250 rpm
